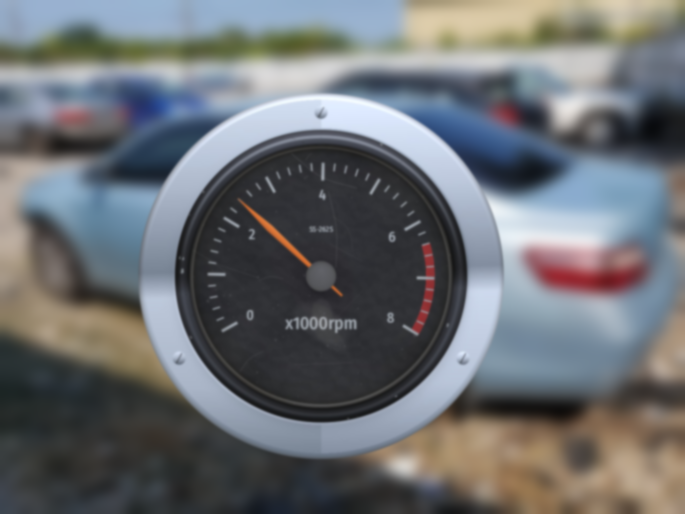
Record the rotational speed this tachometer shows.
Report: 2400 rpm
